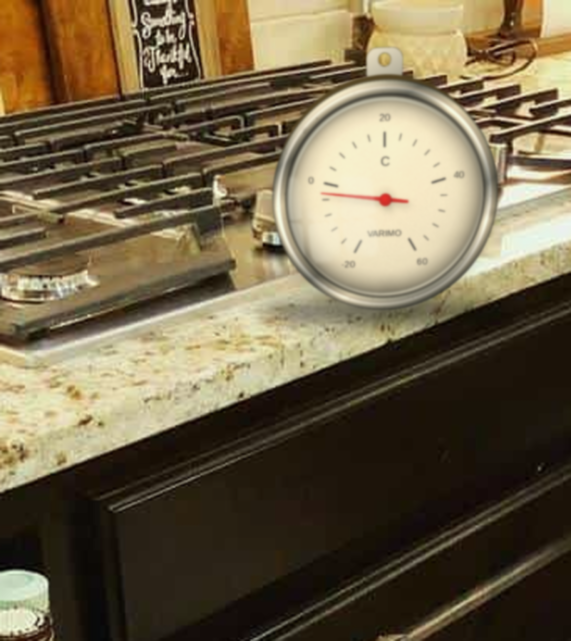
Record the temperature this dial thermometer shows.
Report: -2 °C
